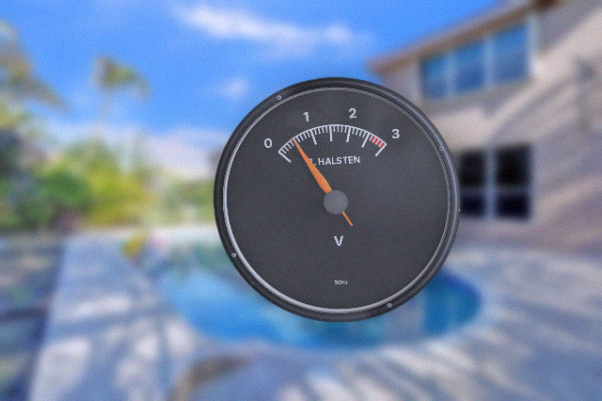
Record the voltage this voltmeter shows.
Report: 0.5 V
